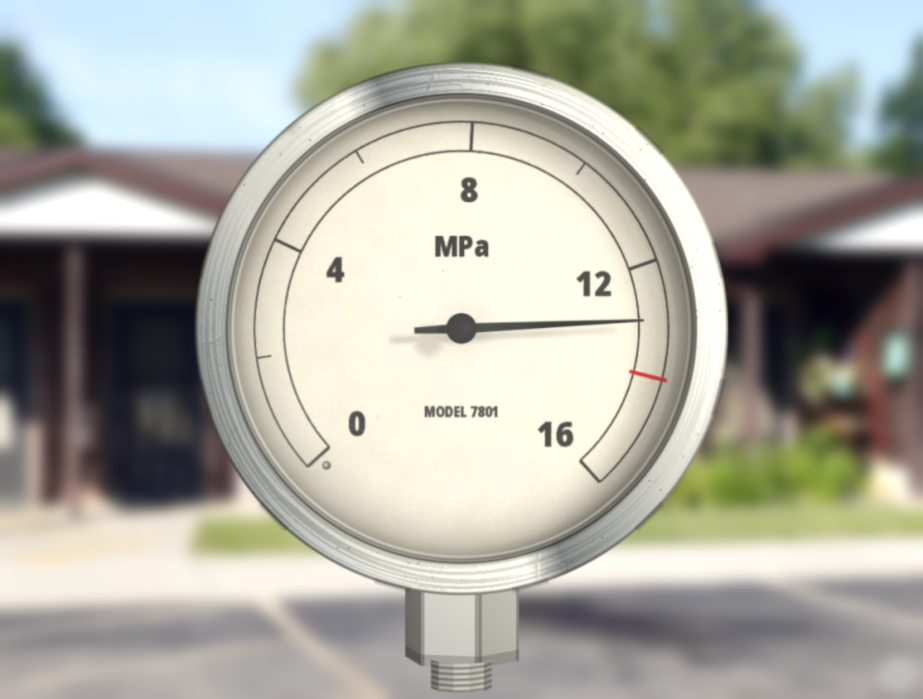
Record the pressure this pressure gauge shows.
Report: 13 MPa
